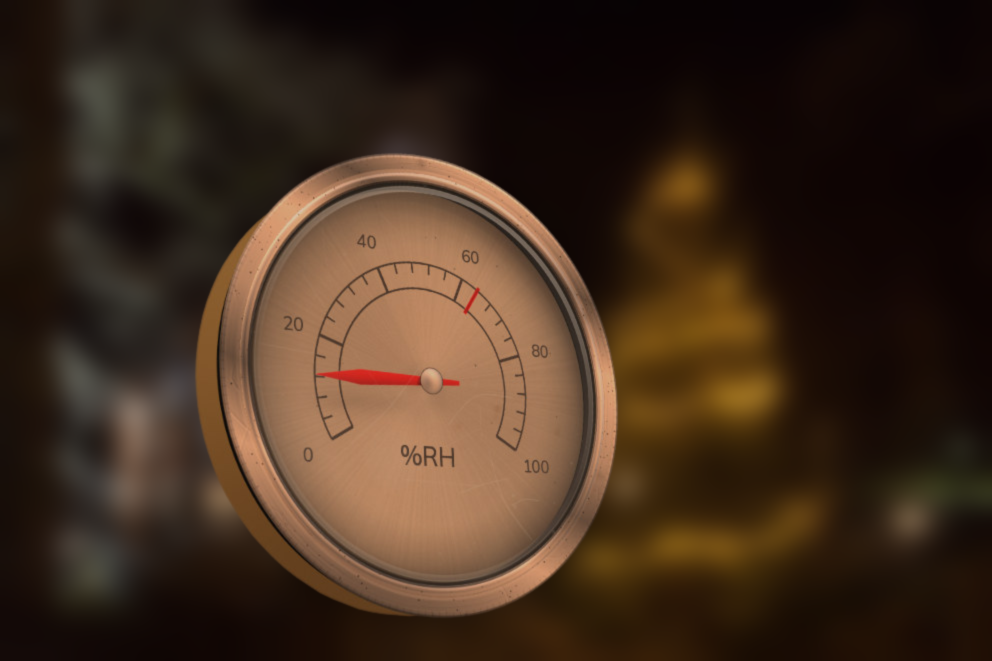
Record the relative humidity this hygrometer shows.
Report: 12 %
